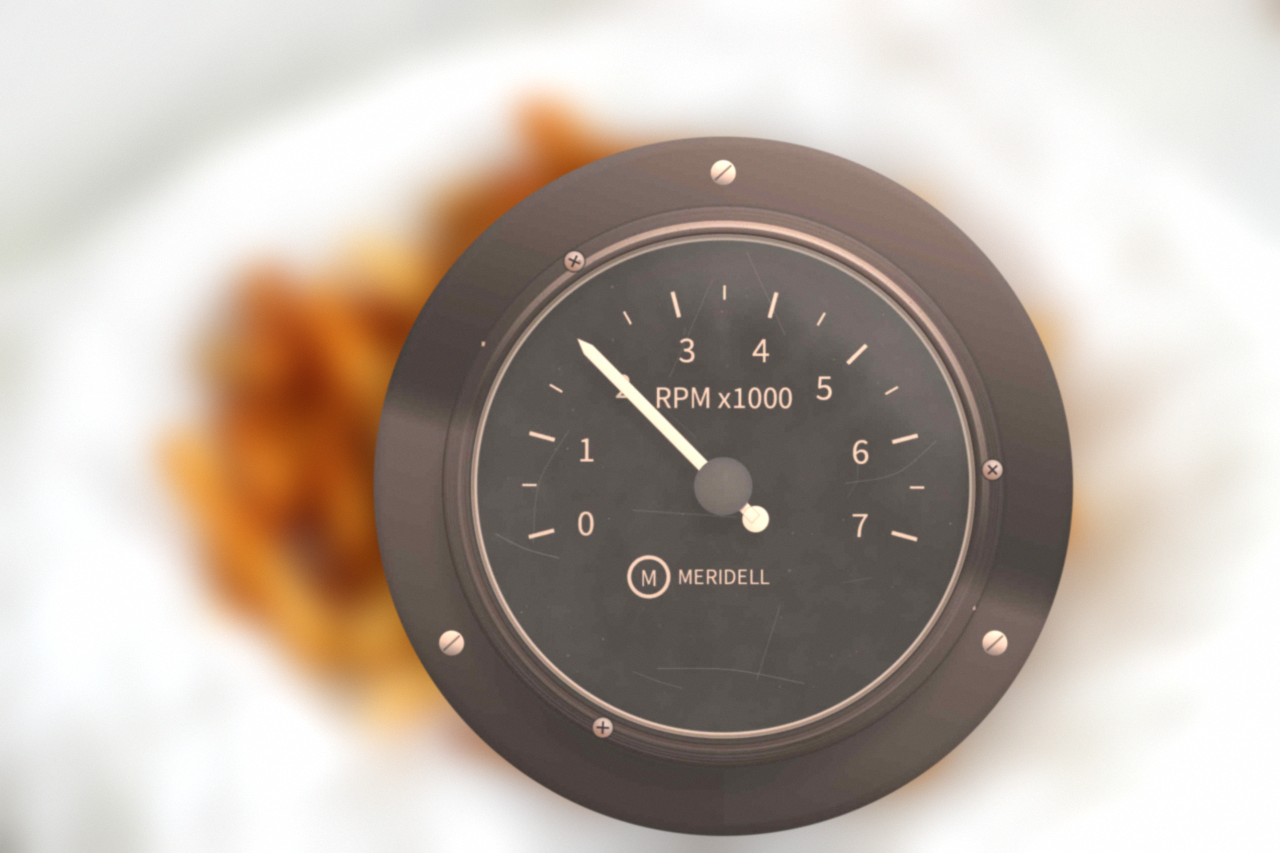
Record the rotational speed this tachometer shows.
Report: 2000 rpm
